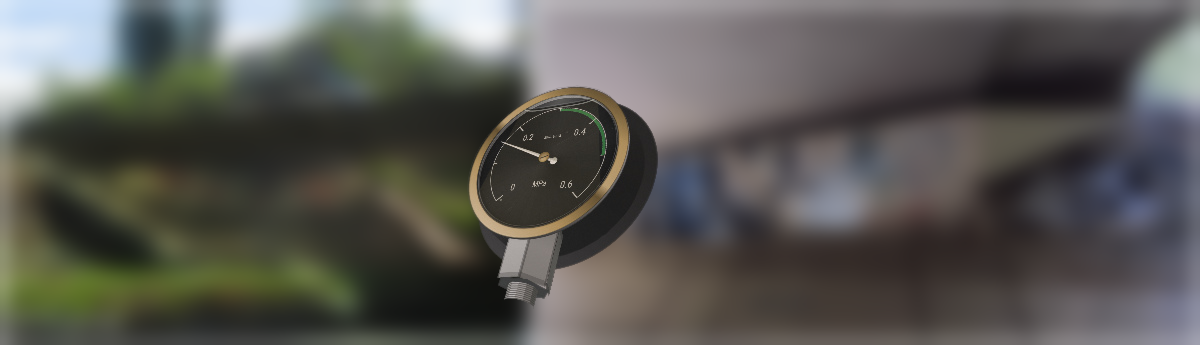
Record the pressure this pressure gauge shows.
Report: 0.15 MPa
